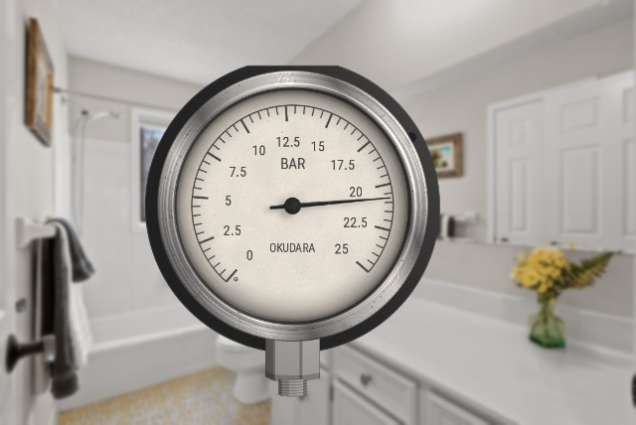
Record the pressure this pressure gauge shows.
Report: 20.75 bar
